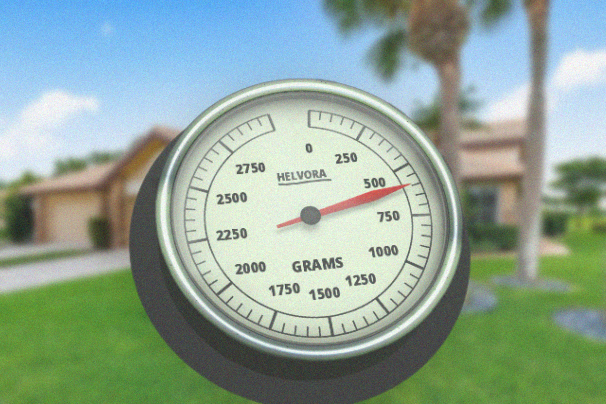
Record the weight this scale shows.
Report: 600 g
